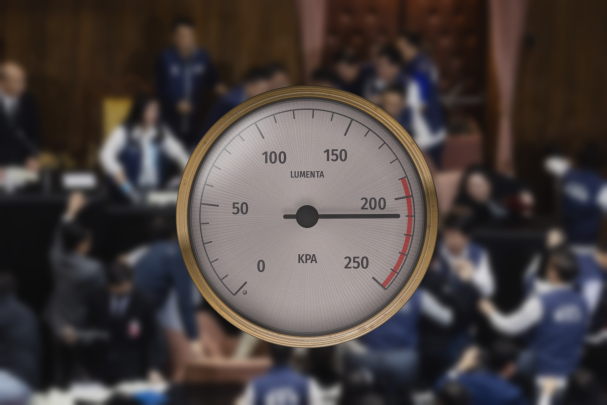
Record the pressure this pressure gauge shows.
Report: 210 kPa
